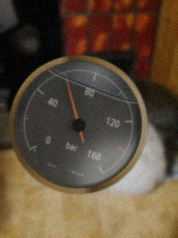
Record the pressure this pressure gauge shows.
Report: 60 bar
